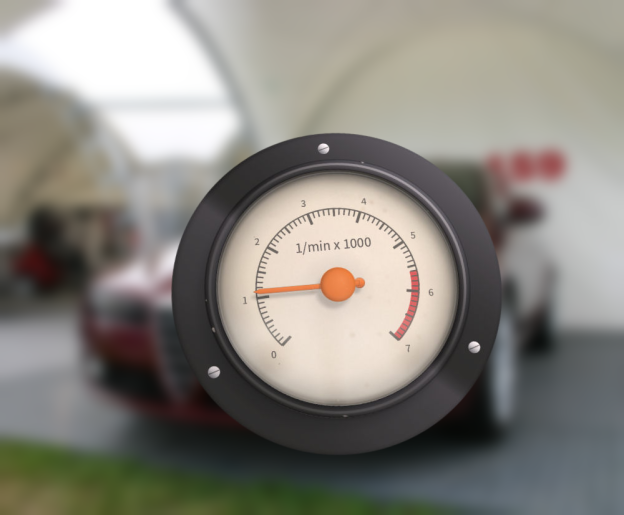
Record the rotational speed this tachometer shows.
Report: 1100 rpm
